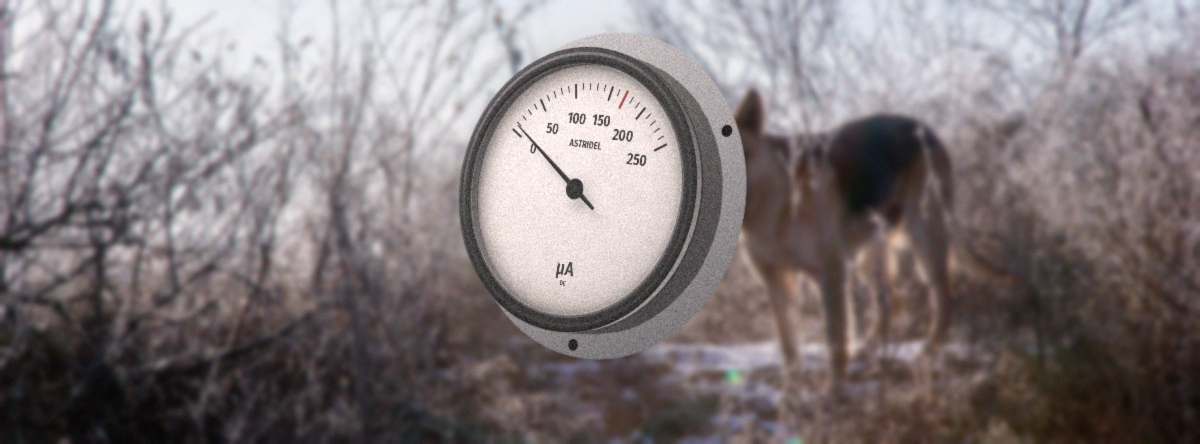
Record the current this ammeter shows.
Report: 10 µA
